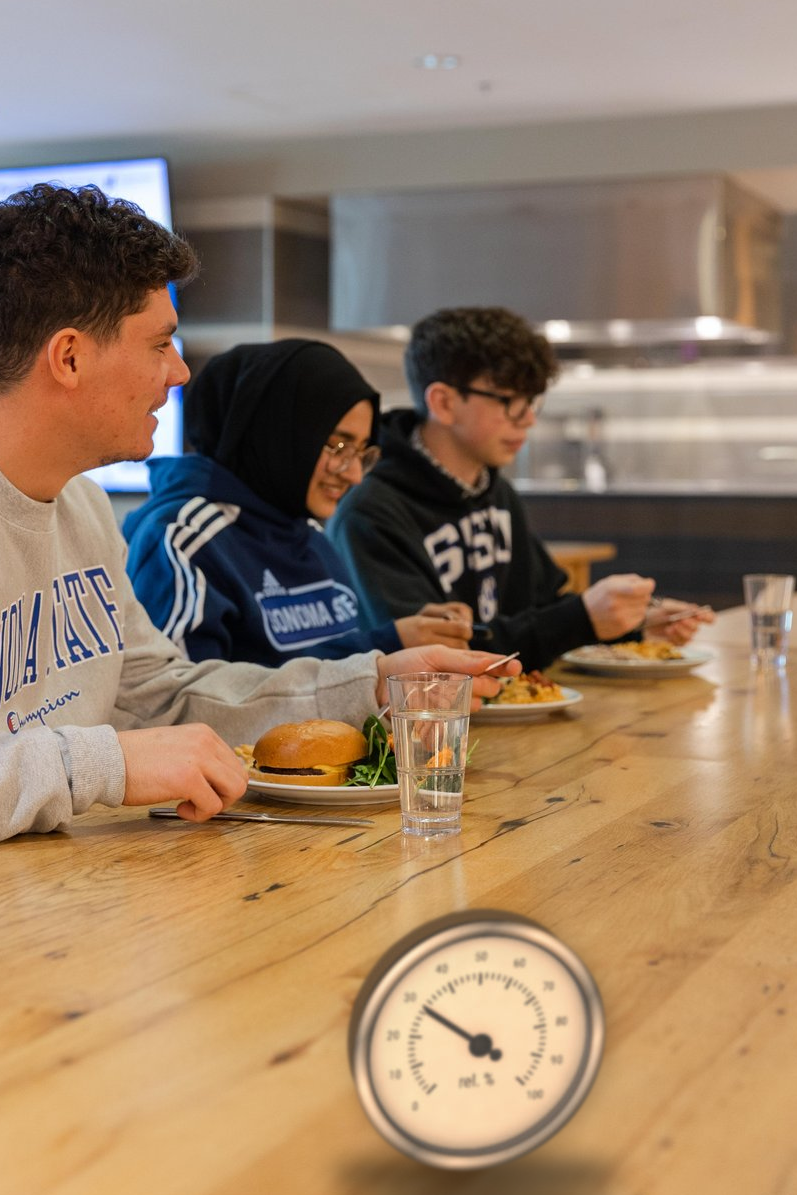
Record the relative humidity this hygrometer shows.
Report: 30 %
